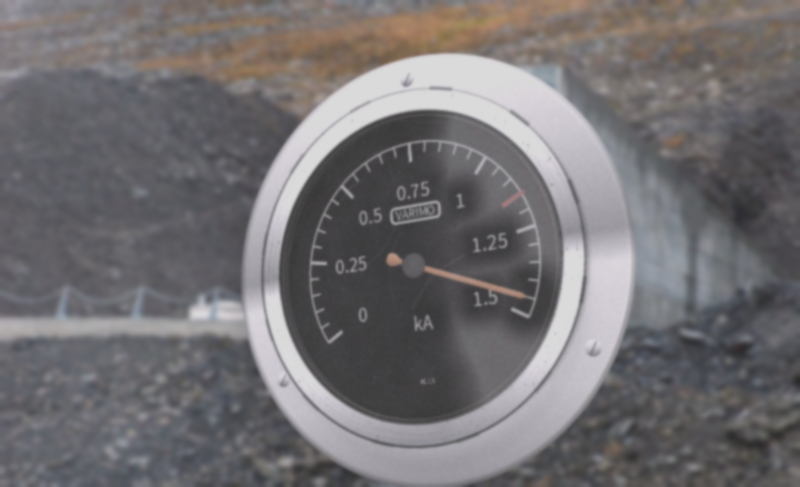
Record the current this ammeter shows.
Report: 1.45 kA
